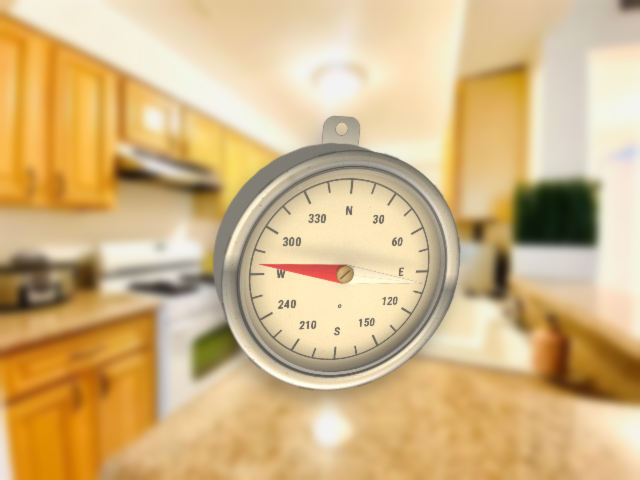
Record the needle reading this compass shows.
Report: 277.5 °
